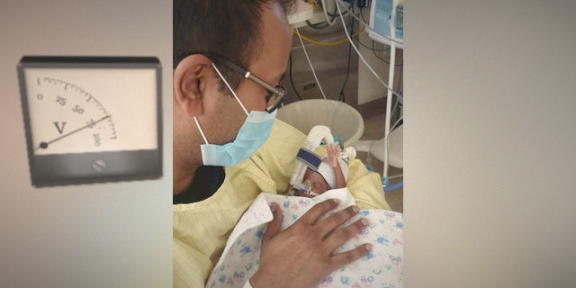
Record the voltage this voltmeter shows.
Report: 75 V
